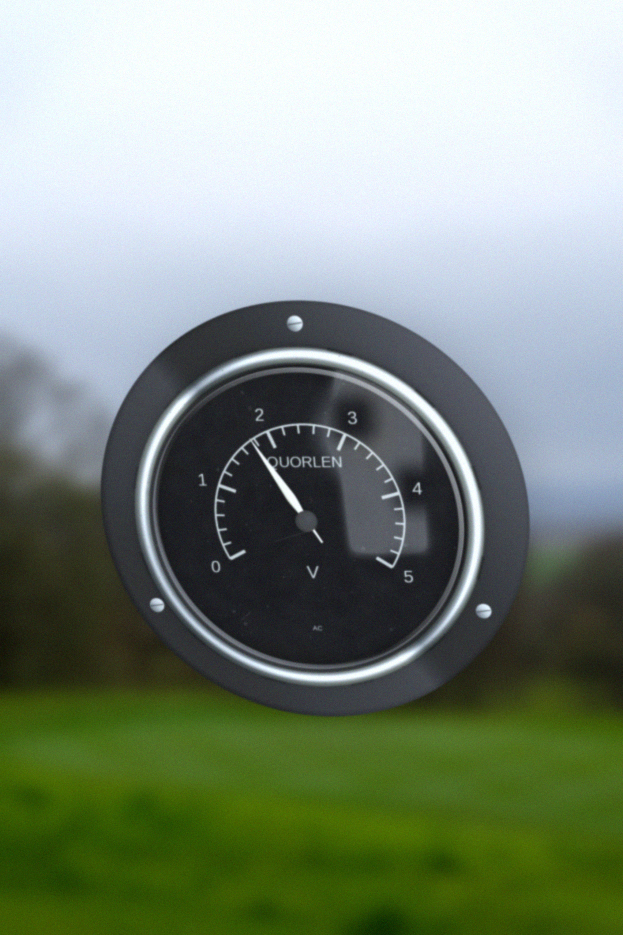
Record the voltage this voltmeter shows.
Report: 1.8 V
